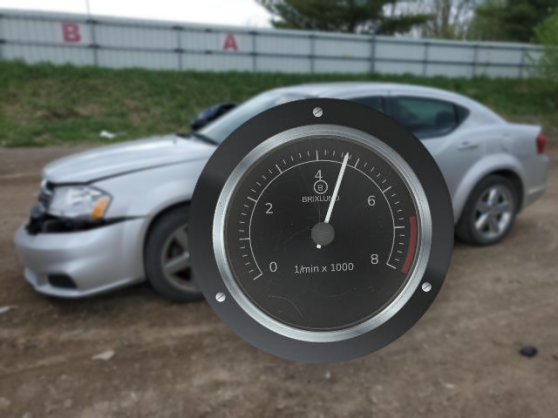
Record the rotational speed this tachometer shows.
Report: 4700 rpm
